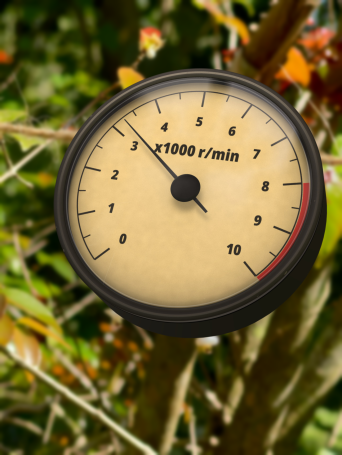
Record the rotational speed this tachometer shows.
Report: 3250 rpm
